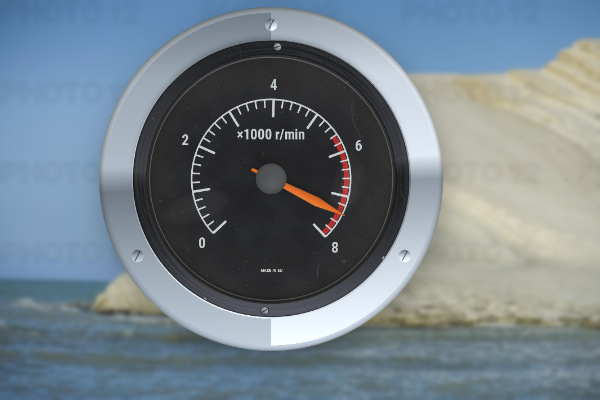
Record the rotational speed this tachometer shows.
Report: 7400 rpm
